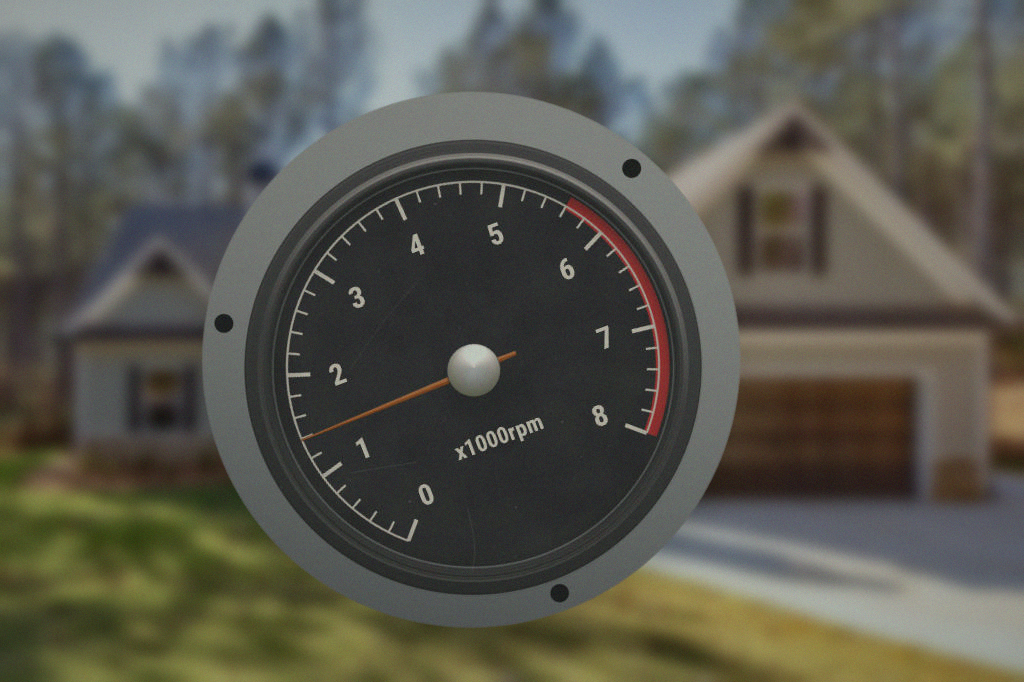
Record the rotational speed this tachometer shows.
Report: 1400 rpm
